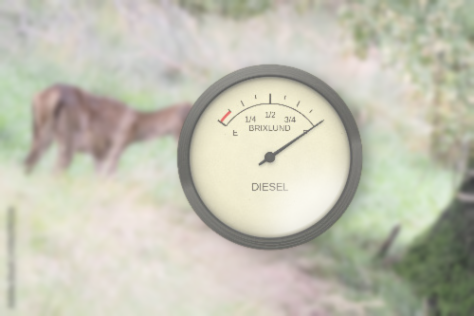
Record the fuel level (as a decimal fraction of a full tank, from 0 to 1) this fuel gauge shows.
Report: 1
